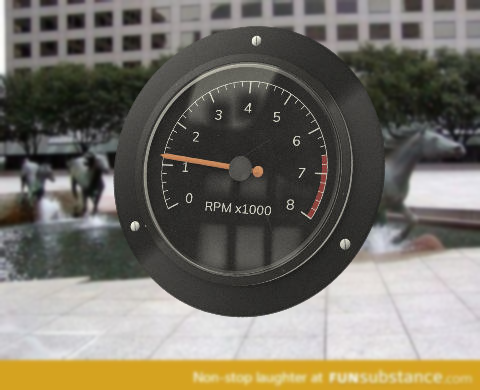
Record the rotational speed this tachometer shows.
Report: 1200 rpm
